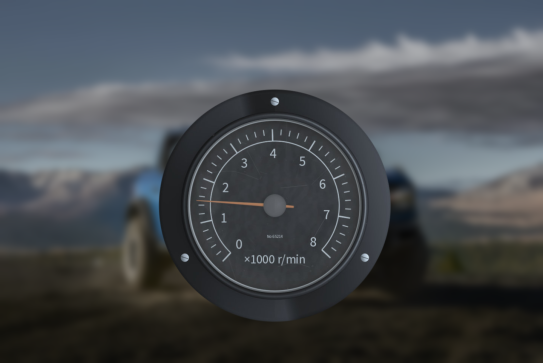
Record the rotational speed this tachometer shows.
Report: 1500 rpm
